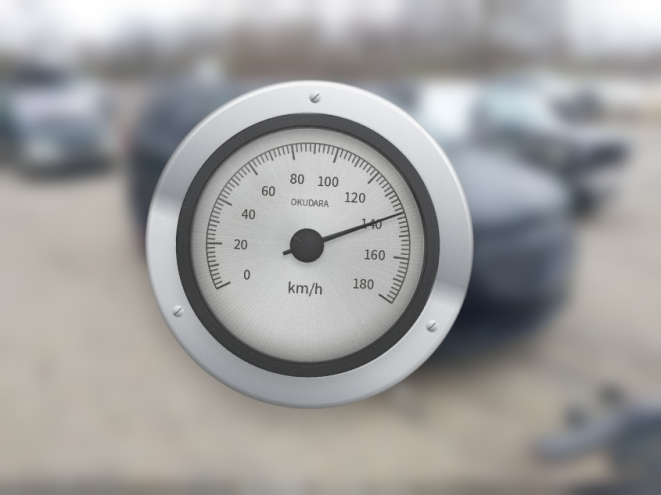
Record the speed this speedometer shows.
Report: 140 km/h
